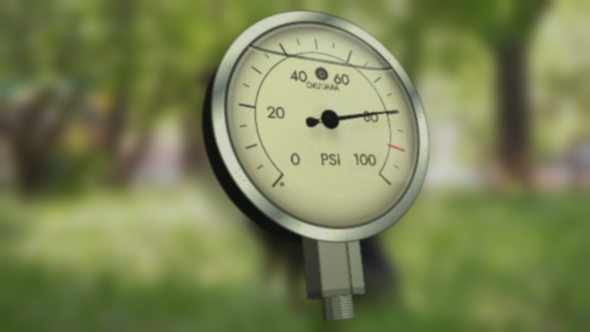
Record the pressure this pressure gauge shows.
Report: 80 psi
